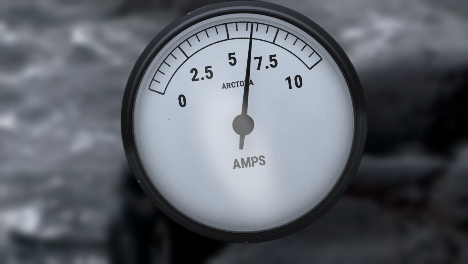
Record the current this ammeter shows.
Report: 6.25 A
